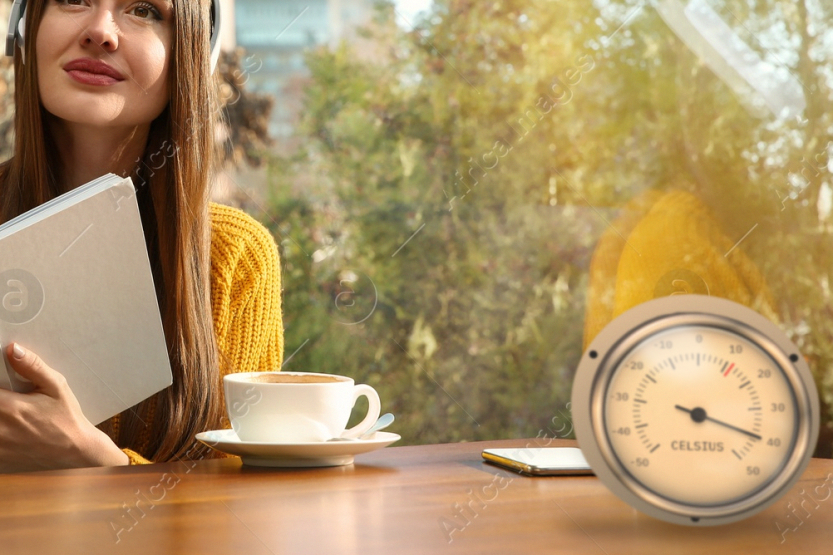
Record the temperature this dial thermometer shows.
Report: 40 °C
